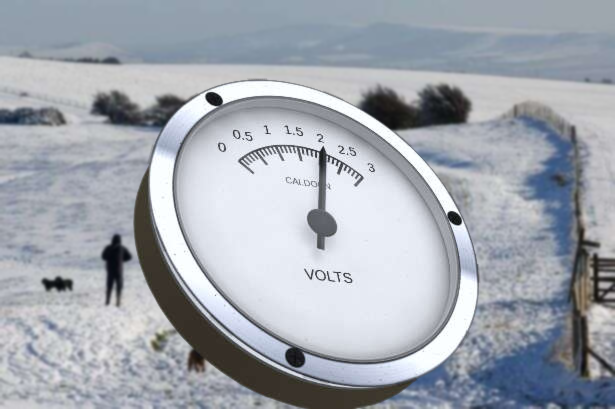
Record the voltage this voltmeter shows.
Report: 2 V
